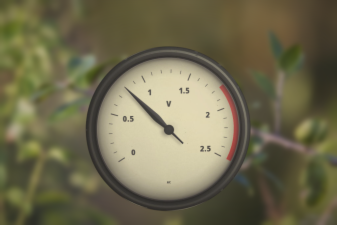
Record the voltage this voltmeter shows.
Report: 0.8 V
